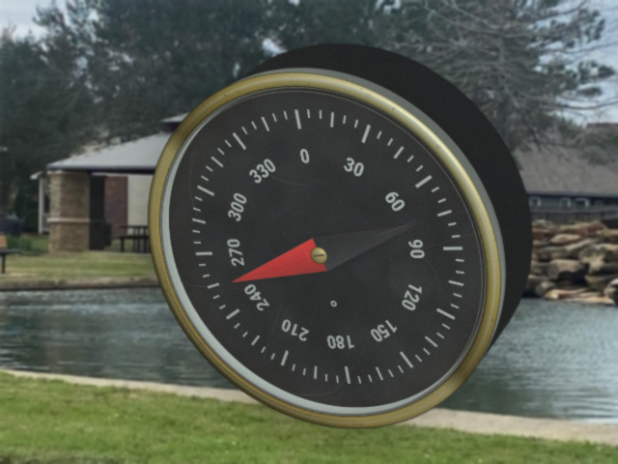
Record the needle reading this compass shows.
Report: 255 °
